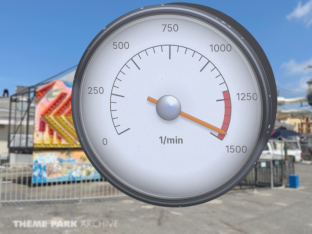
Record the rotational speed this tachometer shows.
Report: 1450 rpm
